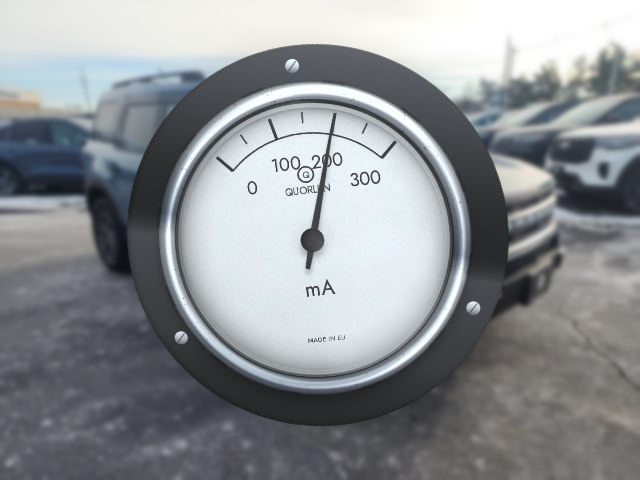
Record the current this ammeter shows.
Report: 200 mA
